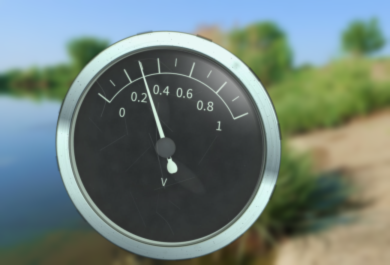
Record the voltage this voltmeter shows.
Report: 0.3 V
